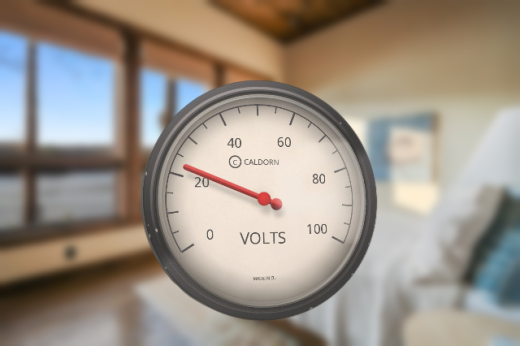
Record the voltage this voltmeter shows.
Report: 22.5 V
